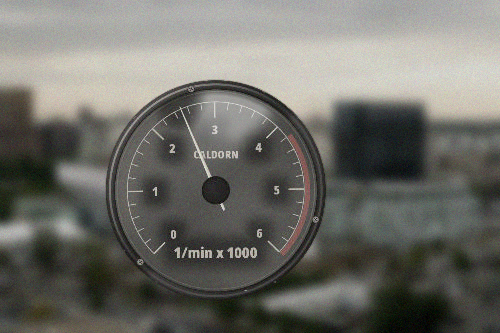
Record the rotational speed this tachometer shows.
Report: 2500 rpm
